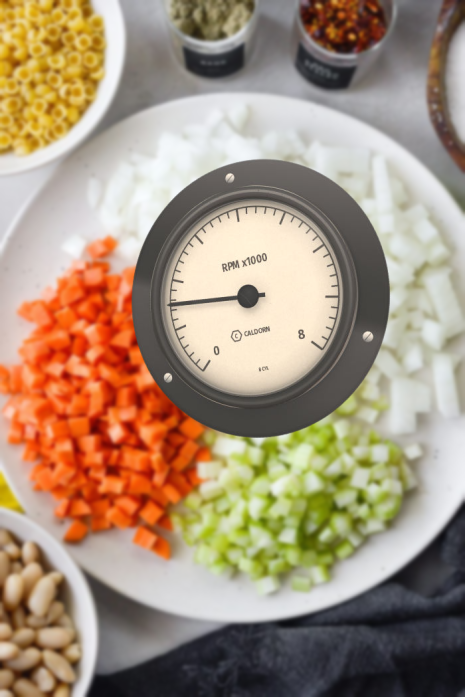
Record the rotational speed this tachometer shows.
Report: 1500 rpm
